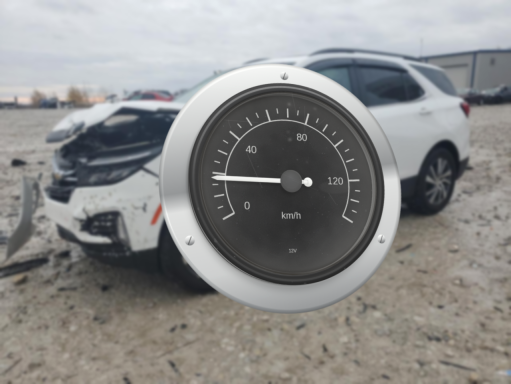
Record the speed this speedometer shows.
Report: 17.5 km/h
